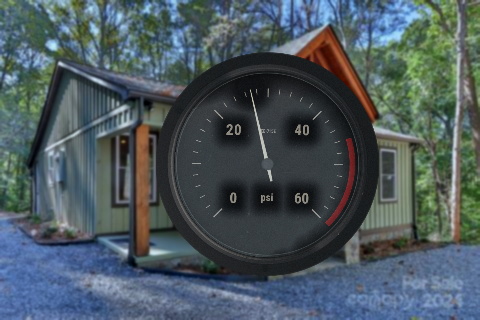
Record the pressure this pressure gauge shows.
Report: 27 psi
